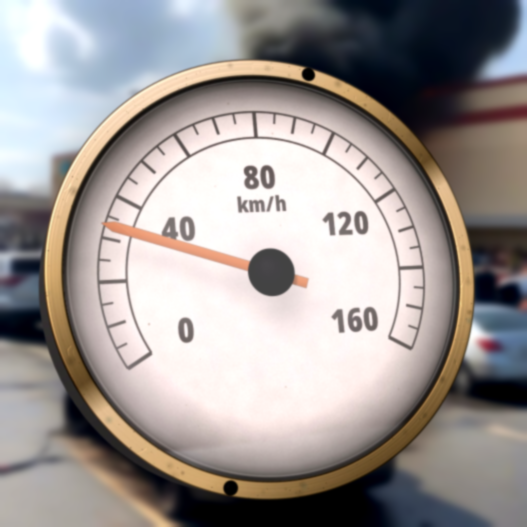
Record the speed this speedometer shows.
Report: 32.5 km/h
